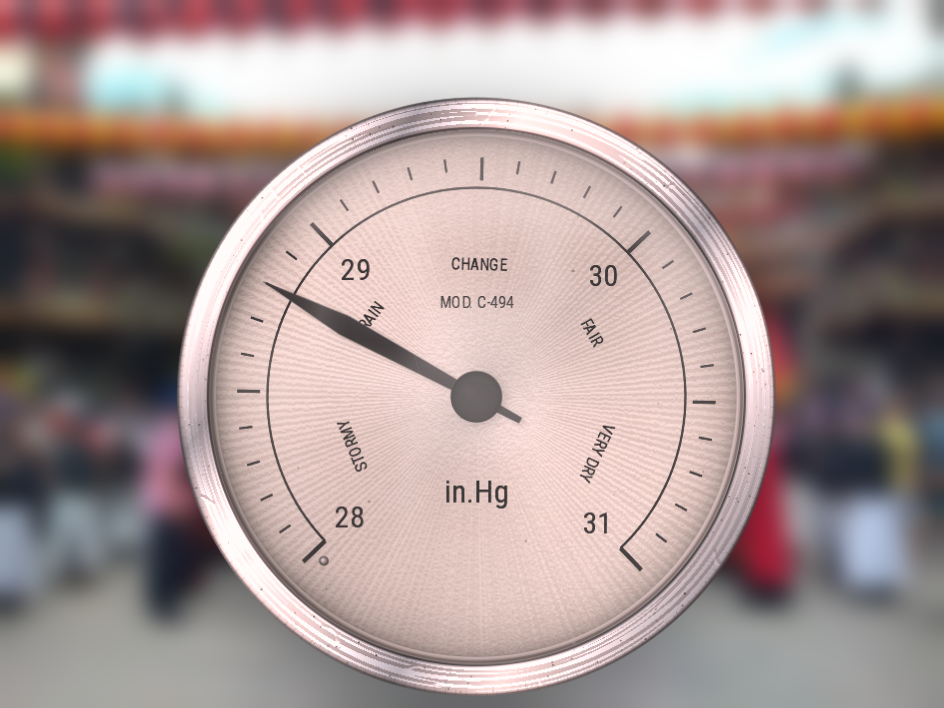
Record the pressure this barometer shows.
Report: 28.8 inHg
